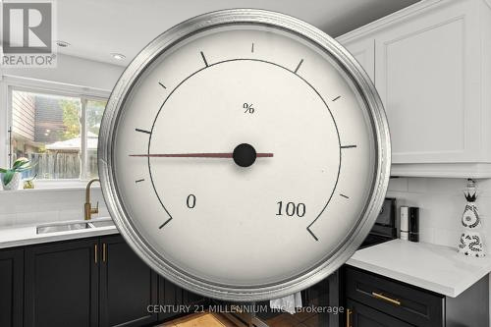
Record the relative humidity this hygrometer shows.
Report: 15 %
